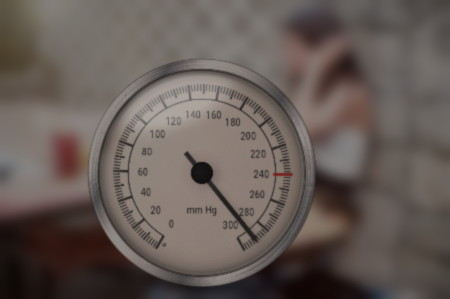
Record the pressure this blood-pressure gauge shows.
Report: 290 mmHg
